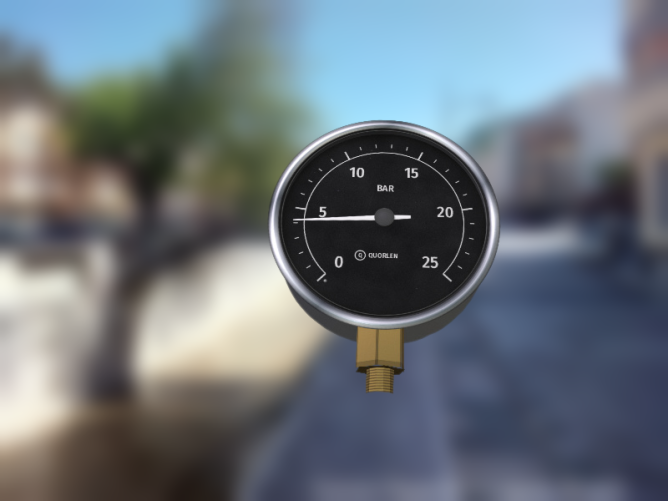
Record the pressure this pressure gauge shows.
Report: 4 bar
